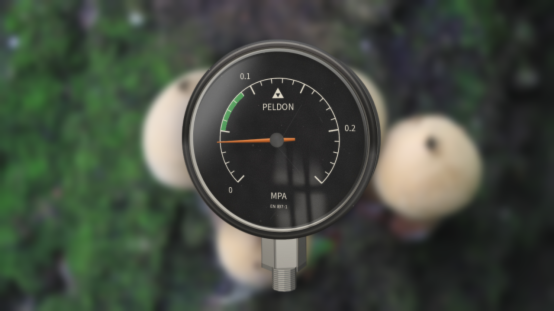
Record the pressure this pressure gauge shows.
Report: 0.04 MPa
